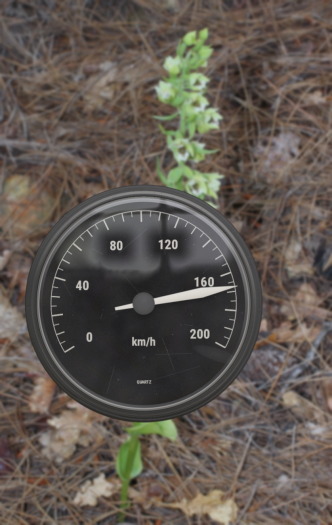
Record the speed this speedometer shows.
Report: 167.5 km/h
